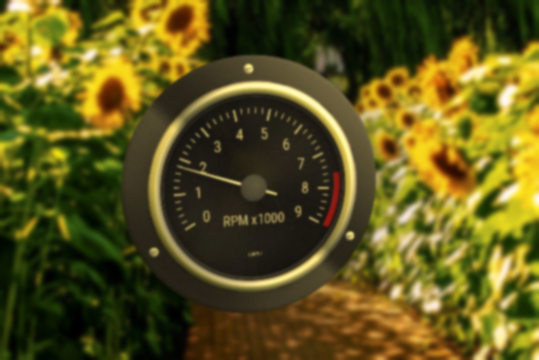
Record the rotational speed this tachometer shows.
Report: 1800 rpm
